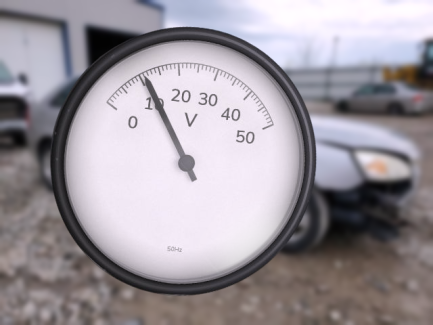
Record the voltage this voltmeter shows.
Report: 11 V
